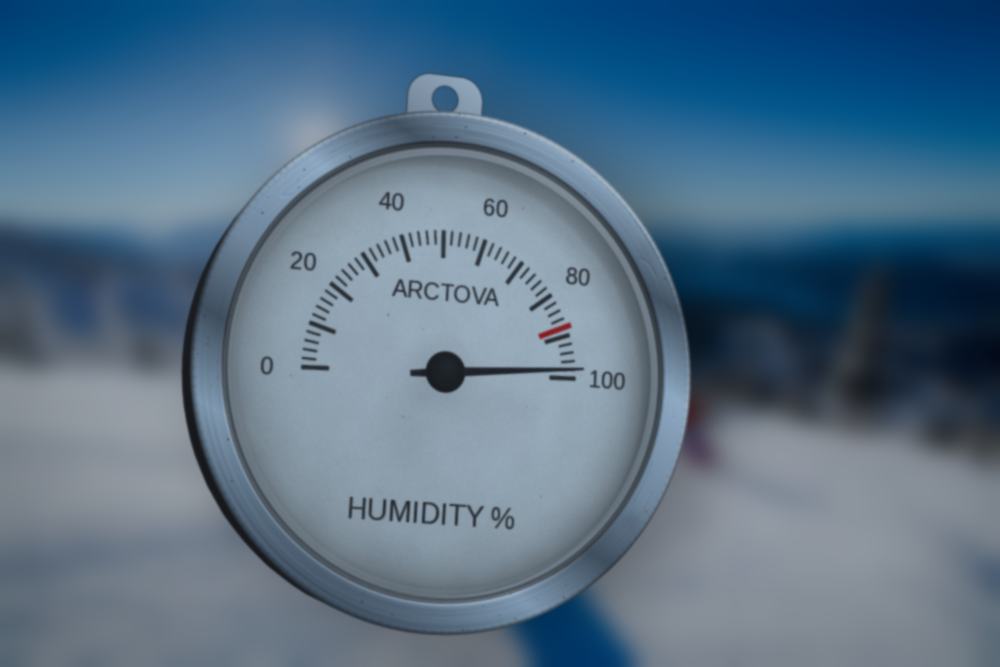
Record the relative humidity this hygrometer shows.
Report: 98 %
